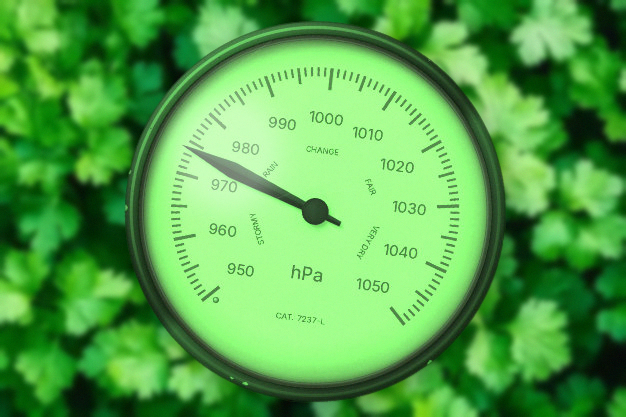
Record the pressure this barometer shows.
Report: 974 hPa
